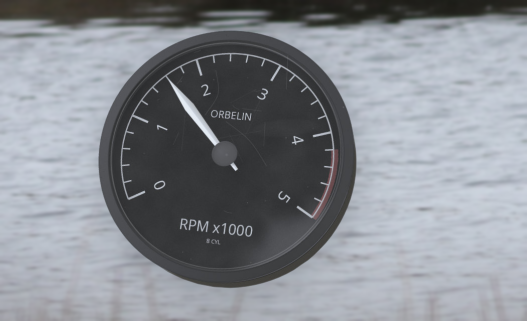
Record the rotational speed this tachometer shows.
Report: 1600 rpm
